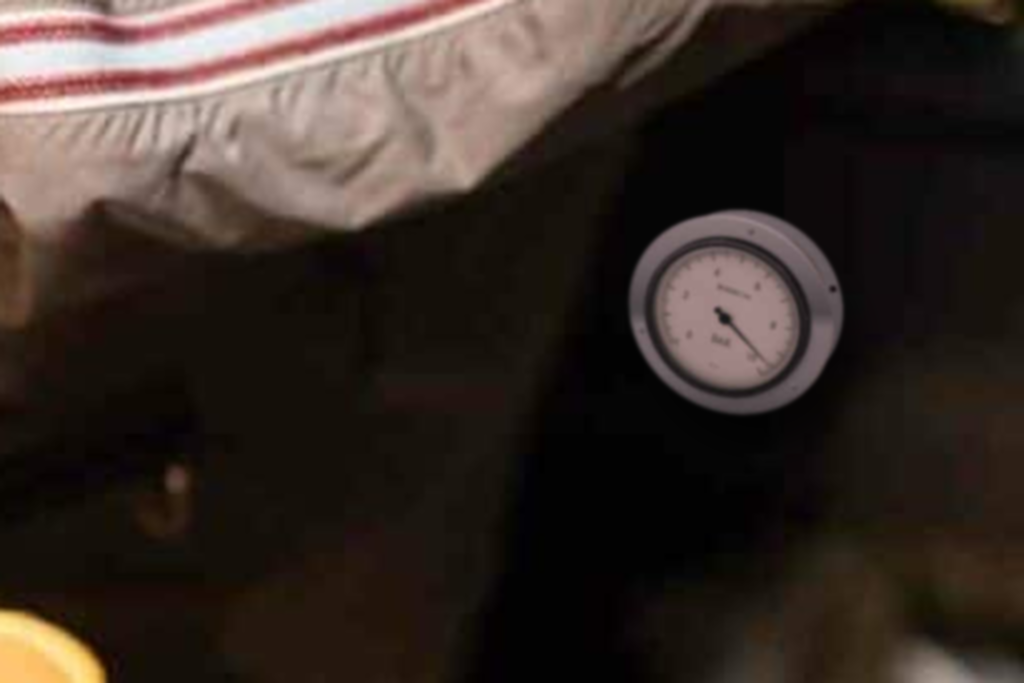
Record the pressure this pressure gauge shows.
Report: 9.5 bar
